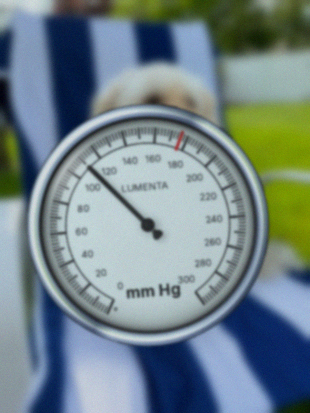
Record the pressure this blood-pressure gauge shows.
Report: 110 mmHg
